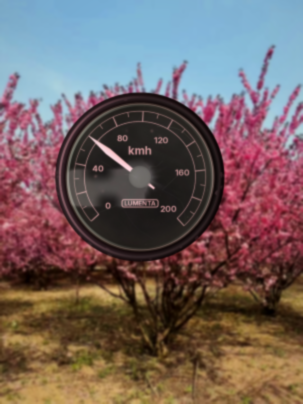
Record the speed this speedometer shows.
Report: 60 km/h
